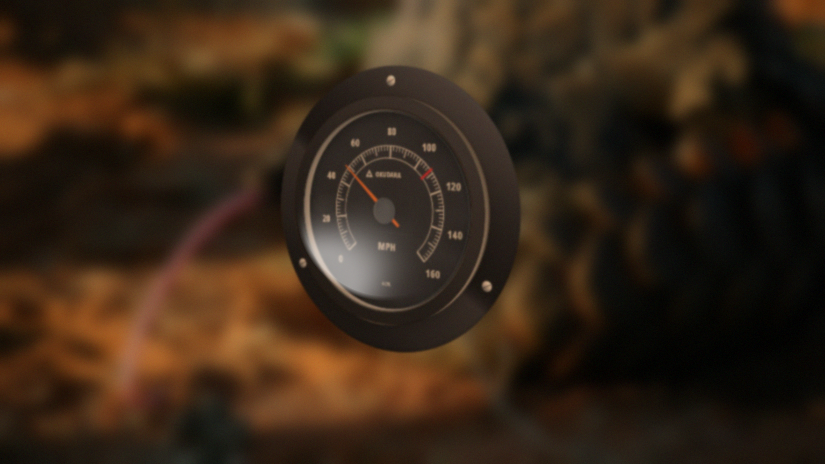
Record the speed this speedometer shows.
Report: 50 mph
